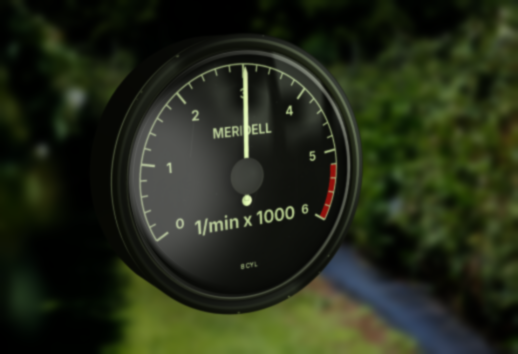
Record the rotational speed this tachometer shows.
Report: 3000 rpm
